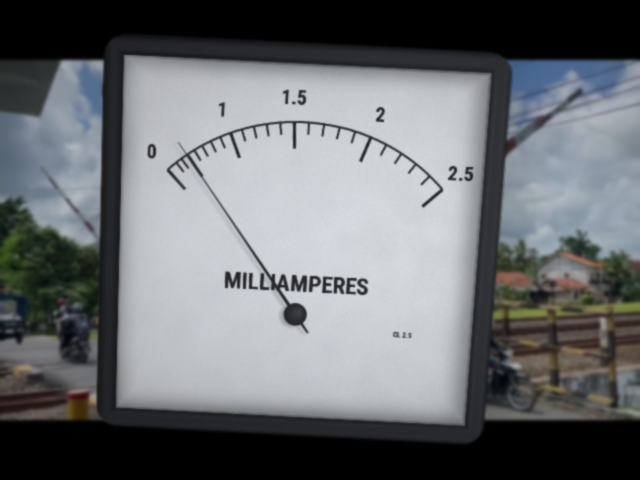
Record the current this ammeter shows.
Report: 0.5 mA
